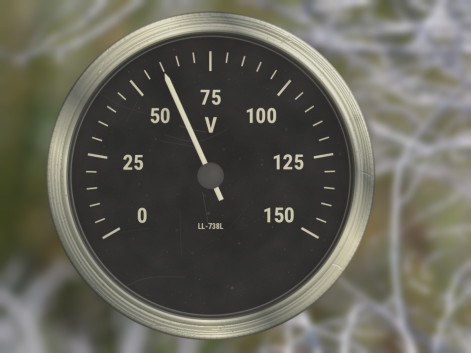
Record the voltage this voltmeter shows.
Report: 60 V
